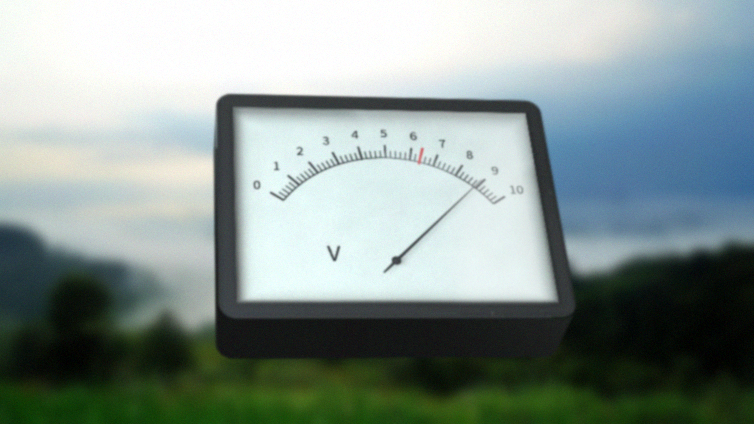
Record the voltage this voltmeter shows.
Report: 9 V
